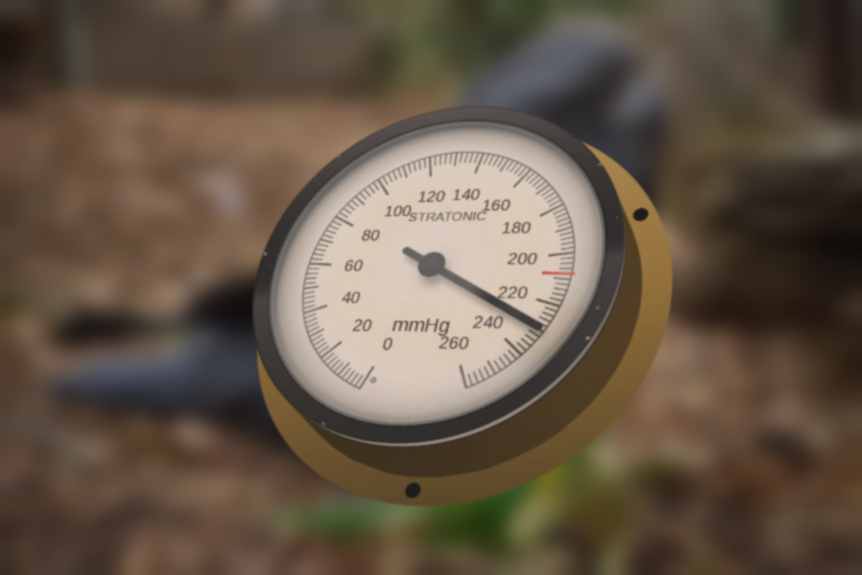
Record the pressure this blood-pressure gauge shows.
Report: 230 mmHg
